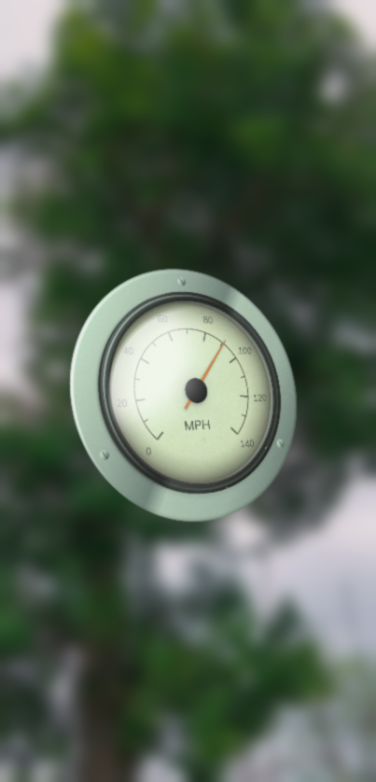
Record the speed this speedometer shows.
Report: 90 mph
